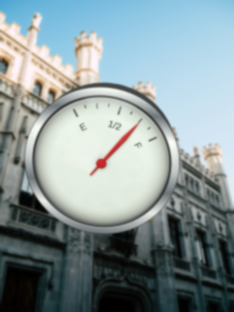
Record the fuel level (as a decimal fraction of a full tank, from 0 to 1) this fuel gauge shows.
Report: 0.75
